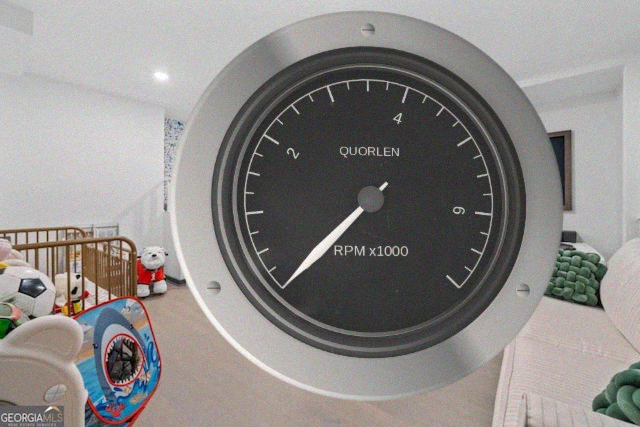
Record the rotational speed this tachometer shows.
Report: 0 rpm
